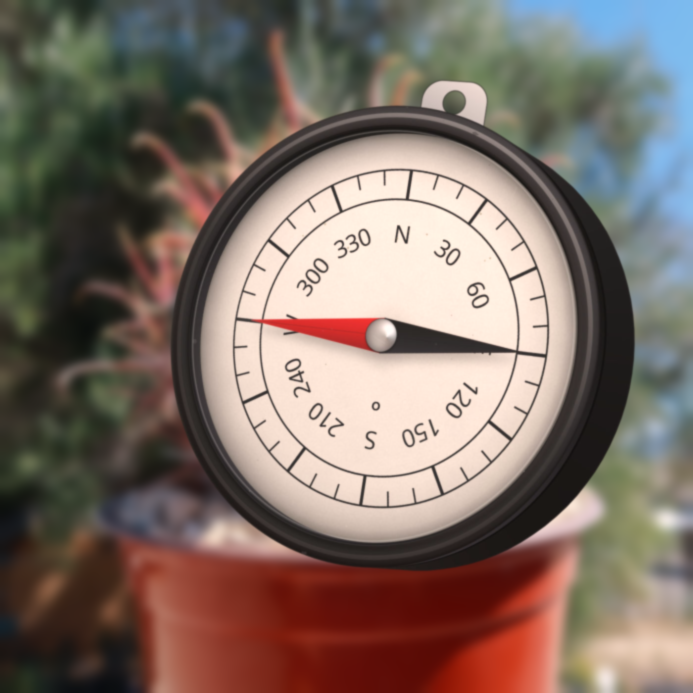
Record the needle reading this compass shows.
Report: 270 °
